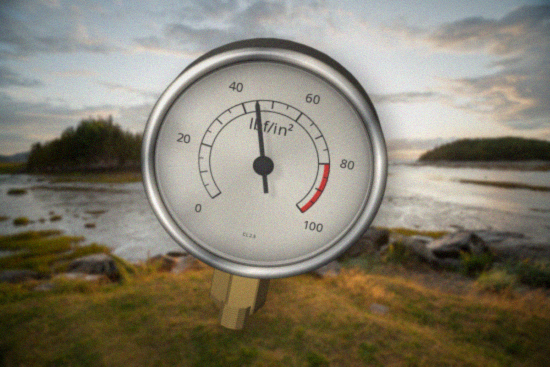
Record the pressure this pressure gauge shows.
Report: 45 psi
